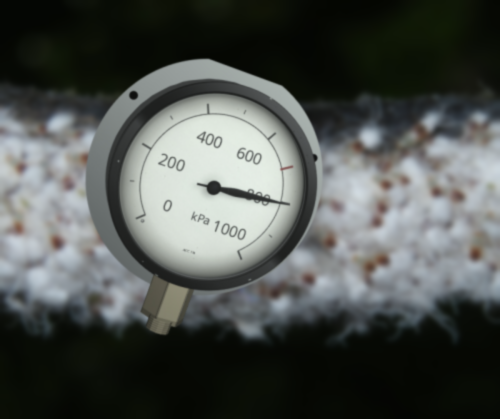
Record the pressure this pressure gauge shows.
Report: 800 kPa
